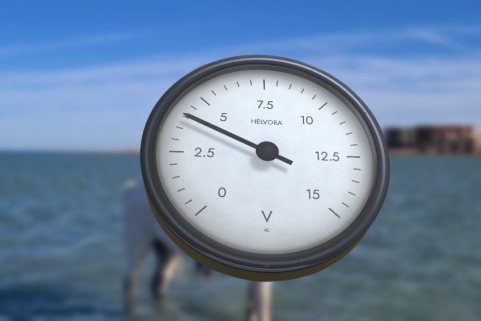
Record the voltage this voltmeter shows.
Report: 4 V
